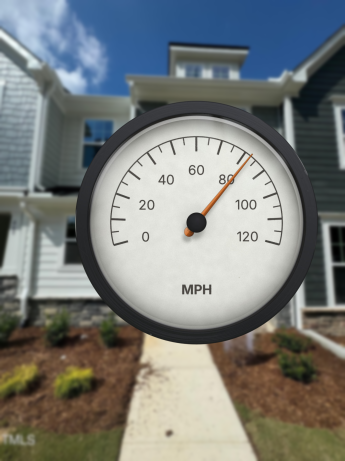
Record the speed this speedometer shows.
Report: 82.5 mph
